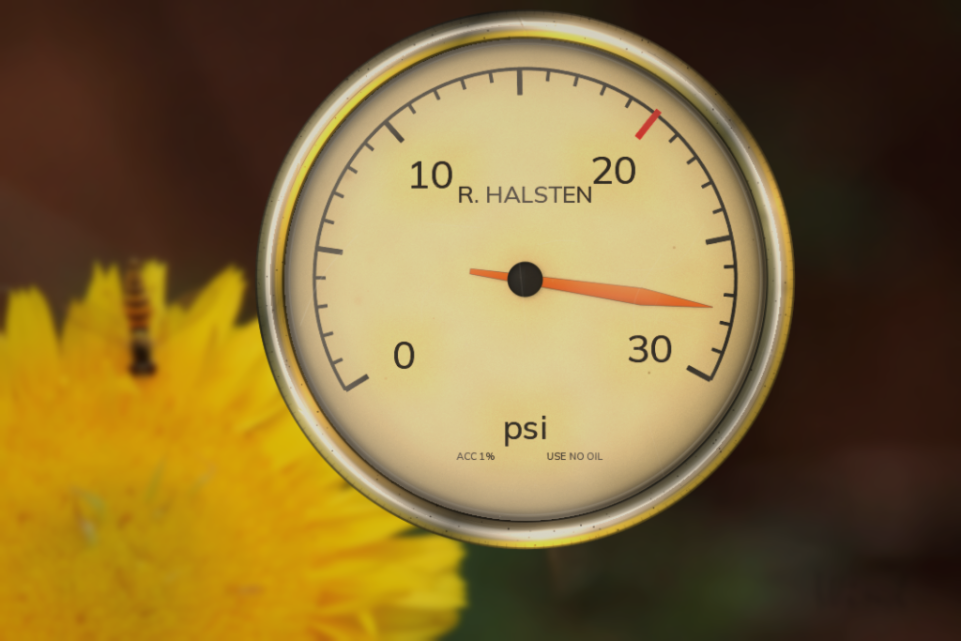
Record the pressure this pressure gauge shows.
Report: 27.5 psi
